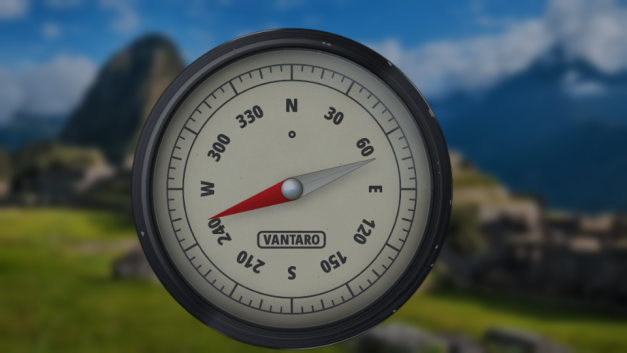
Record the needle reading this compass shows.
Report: 250 °
